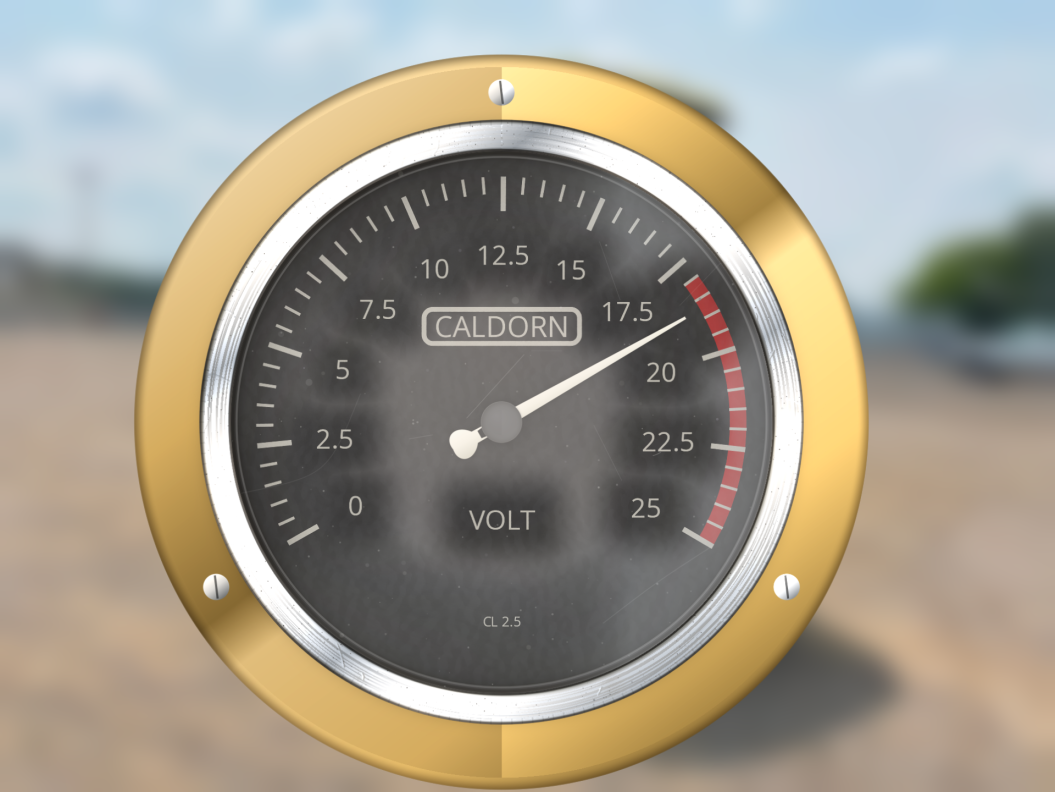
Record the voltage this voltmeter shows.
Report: 18.75 V
